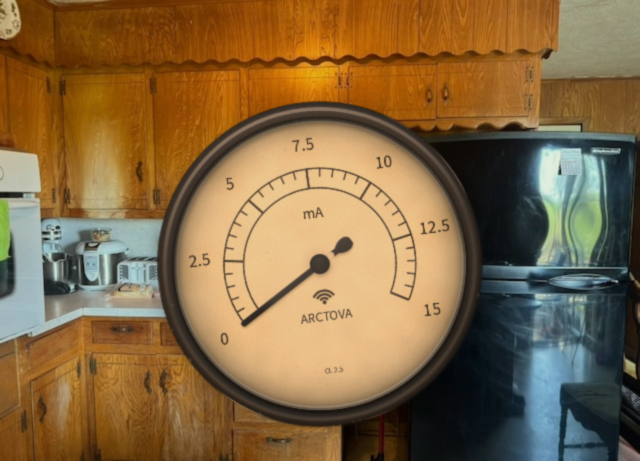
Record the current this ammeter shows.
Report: 0 mA
